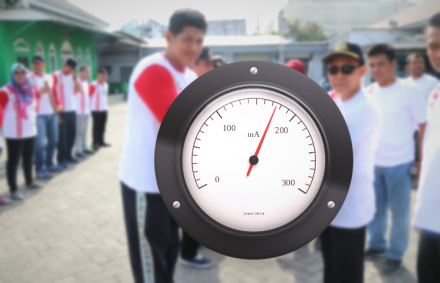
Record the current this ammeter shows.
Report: 175 mA
